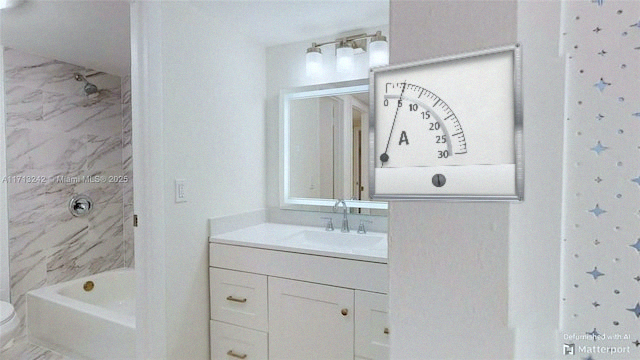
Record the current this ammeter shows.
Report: 5 A
